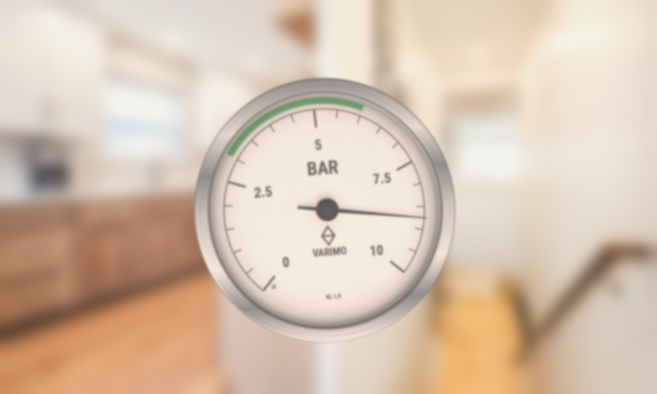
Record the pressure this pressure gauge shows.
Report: 8.75 bar
